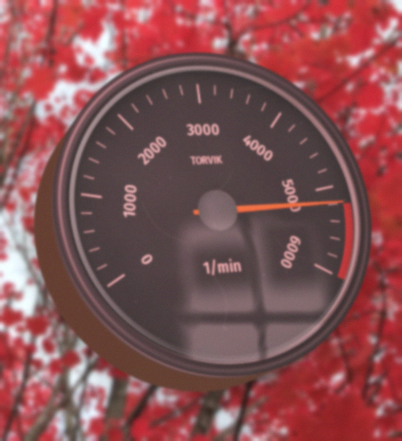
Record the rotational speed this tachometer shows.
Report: 5200 rpm
